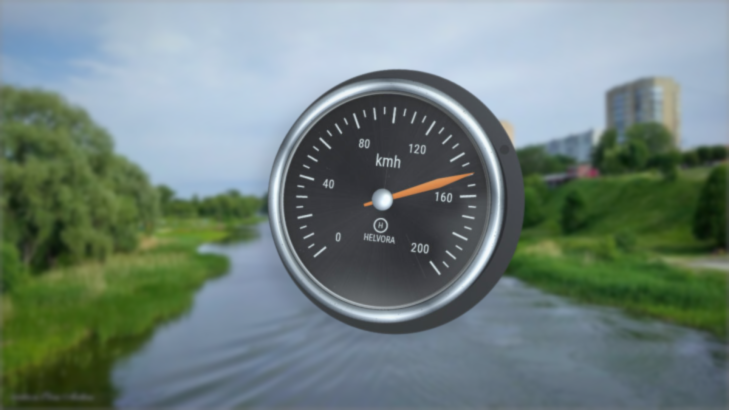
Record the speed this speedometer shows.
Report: 150 km/h
